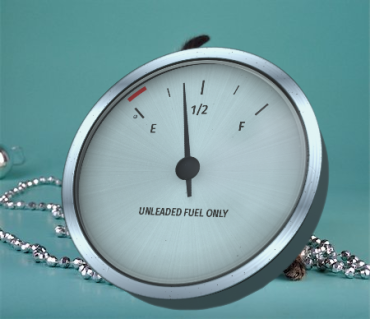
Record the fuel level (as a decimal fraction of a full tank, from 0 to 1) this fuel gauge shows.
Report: 0.375
